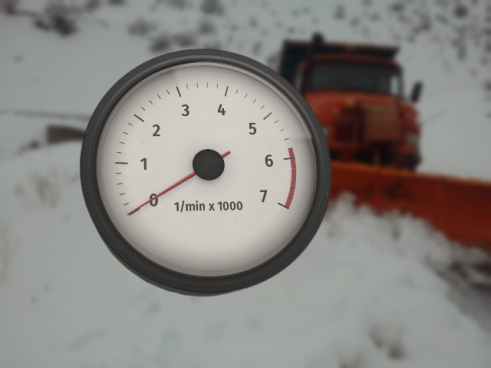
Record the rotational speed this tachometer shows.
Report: 0 rpm
